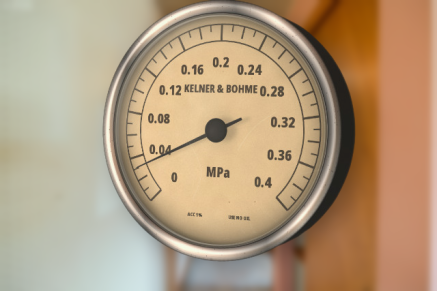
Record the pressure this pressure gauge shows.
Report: 0.03 MPa
